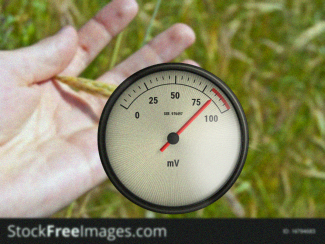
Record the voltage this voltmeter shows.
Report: 85 mV
